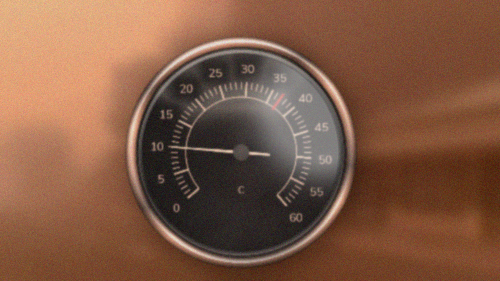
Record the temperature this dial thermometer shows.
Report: 10 °C
